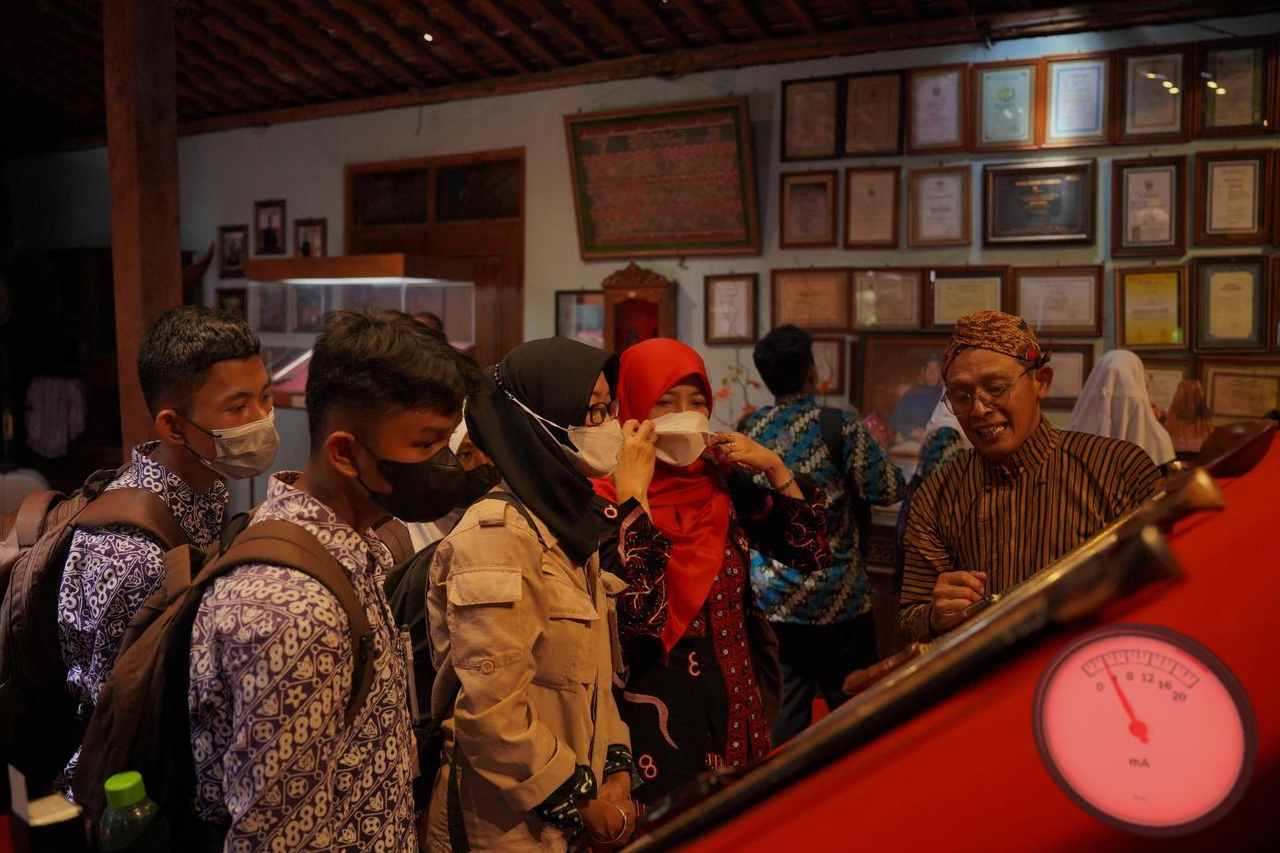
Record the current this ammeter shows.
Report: 4 mA
